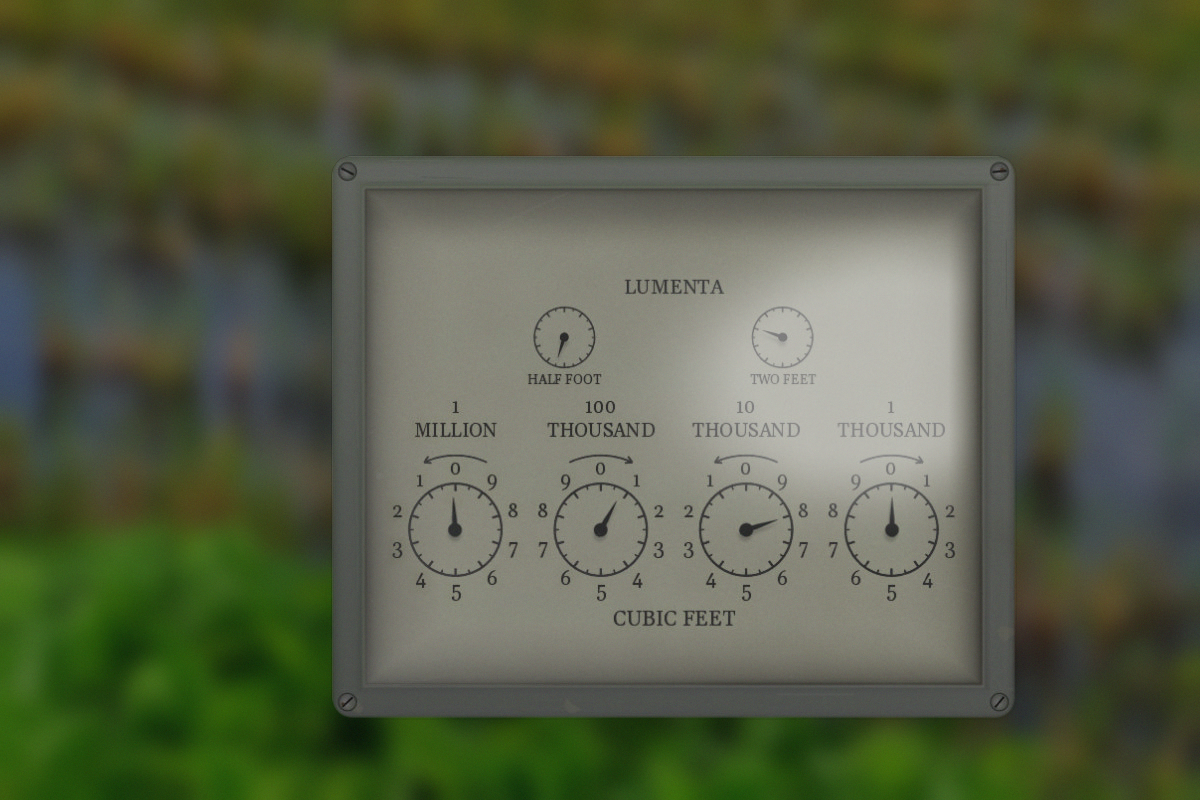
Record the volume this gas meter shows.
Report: 8000 ft³
